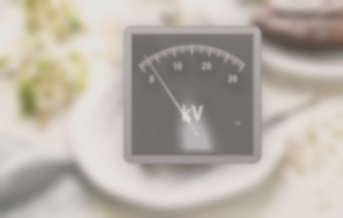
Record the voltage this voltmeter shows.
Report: 2.5 kV
